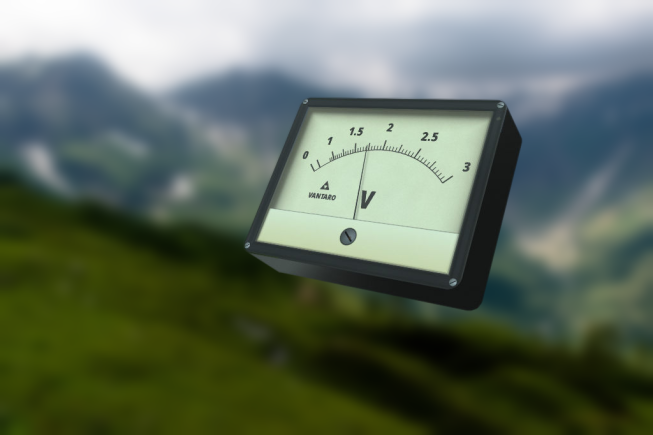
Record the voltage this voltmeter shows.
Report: 1.75 V
